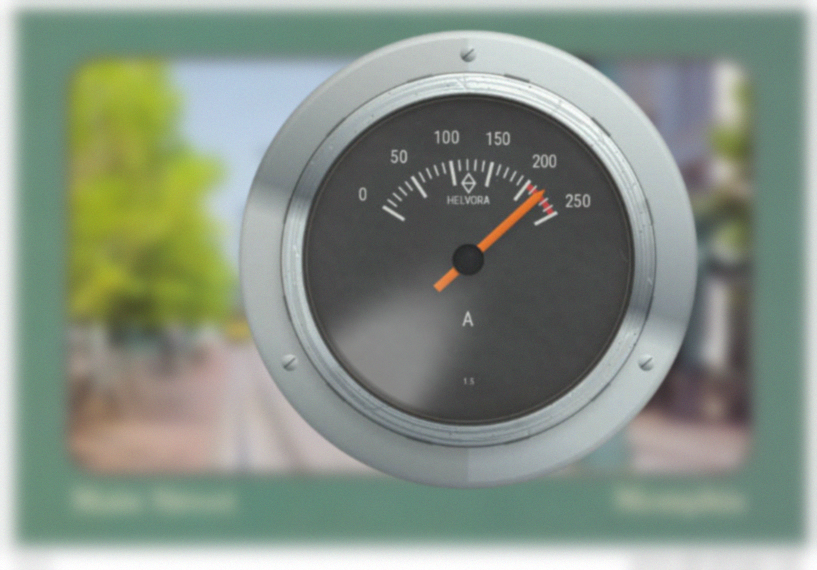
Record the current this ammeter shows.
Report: 220 A
